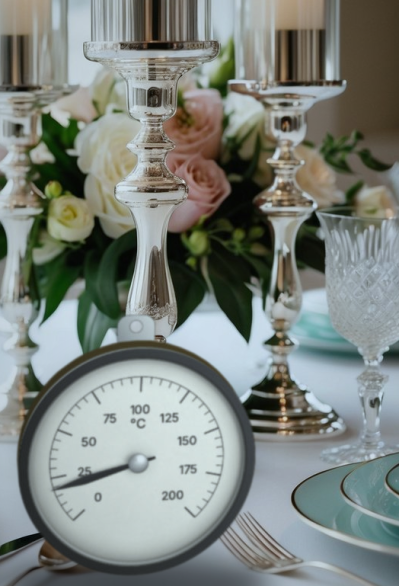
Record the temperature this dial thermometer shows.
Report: 20 °C
